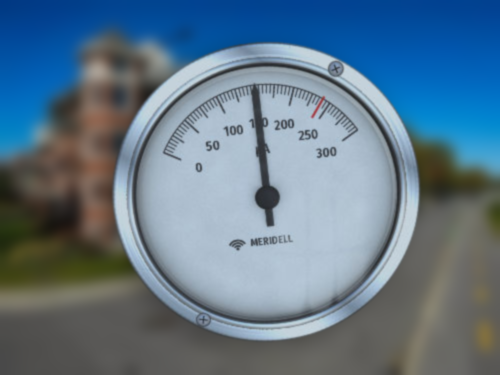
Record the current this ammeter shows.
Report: 150 µA
